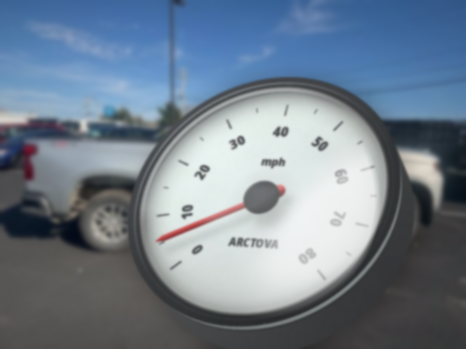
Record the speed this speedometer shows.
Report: 5 mph
